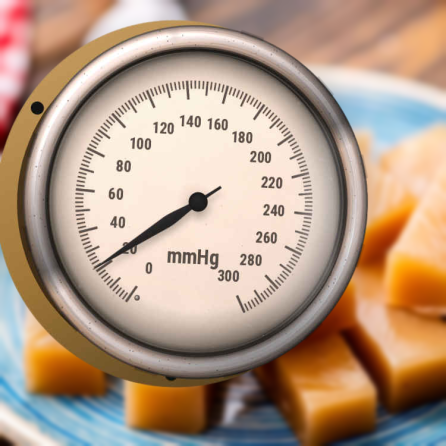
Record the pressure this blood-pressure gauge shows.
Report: 22 mmHg
